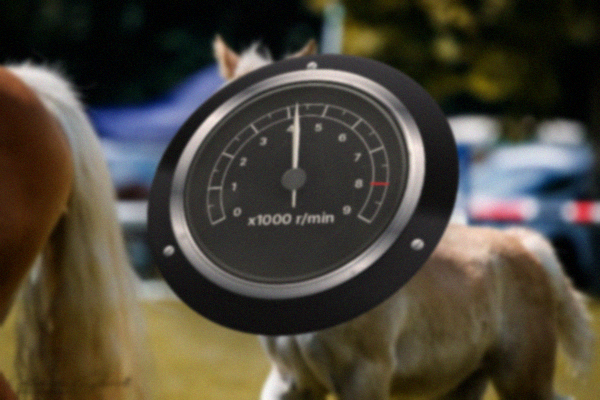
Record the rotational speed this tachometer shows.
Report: 4250 rpm
